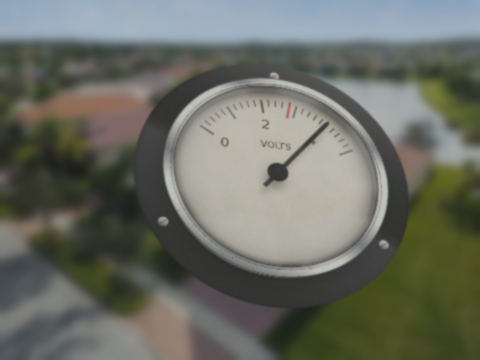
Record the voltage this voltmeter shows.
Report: 4 V
